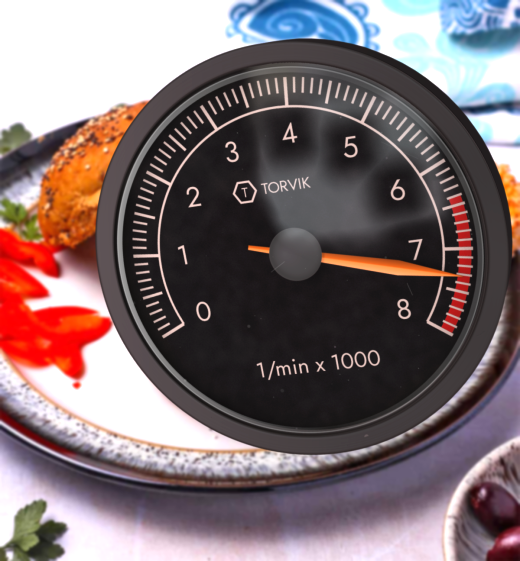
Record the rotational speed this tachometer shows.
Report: 7300 rpm
